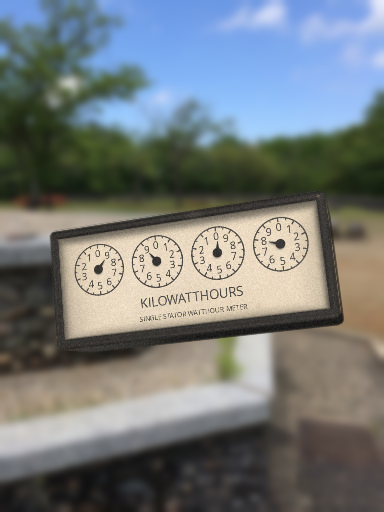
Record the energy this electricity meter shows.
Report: 8898 kWh
